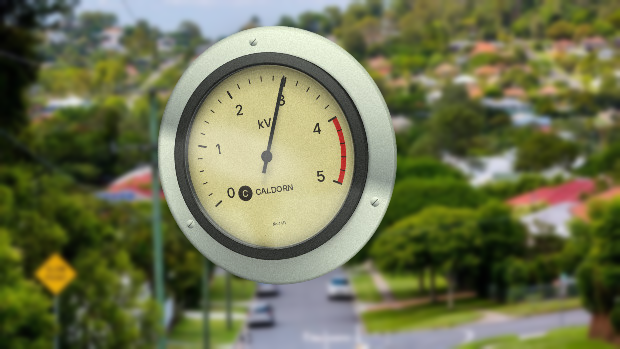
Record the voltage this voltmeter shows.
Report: 3 kV
